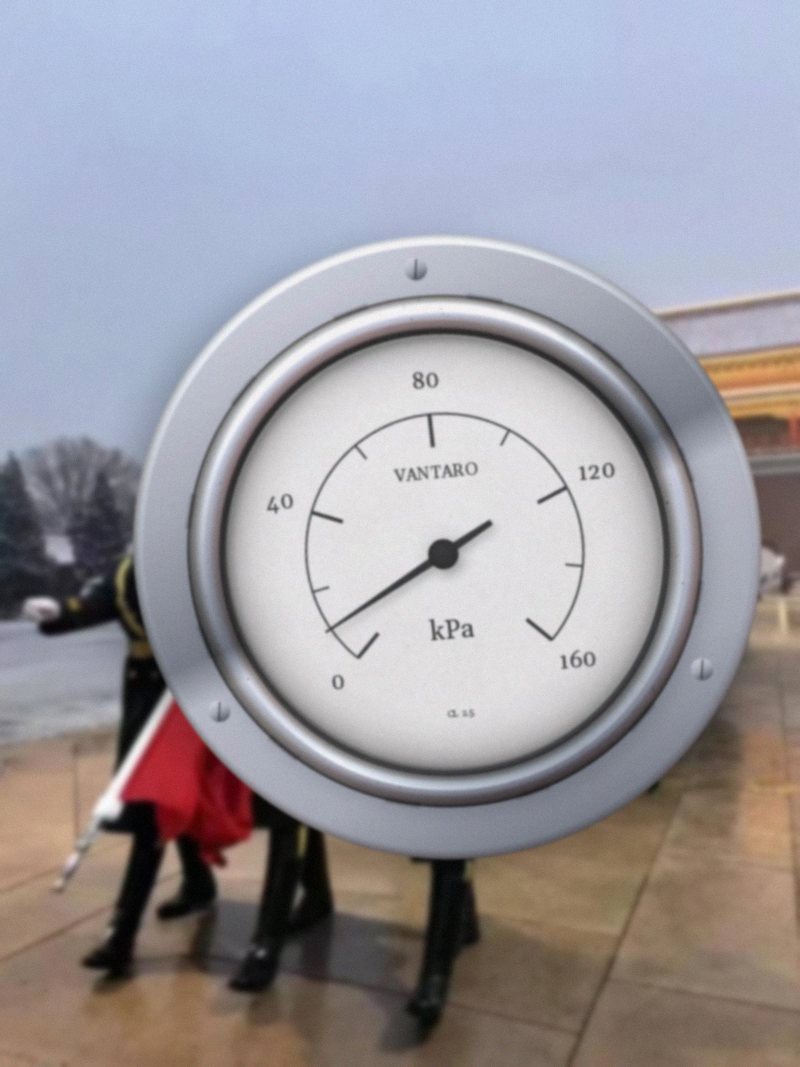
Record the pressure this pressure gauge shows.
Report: 10 kPa
